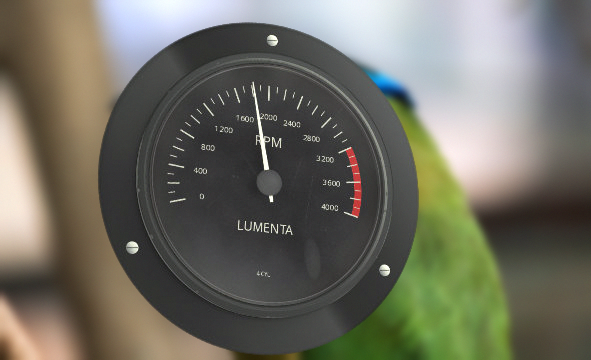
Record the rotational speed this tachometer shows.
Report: 1800 rpm
